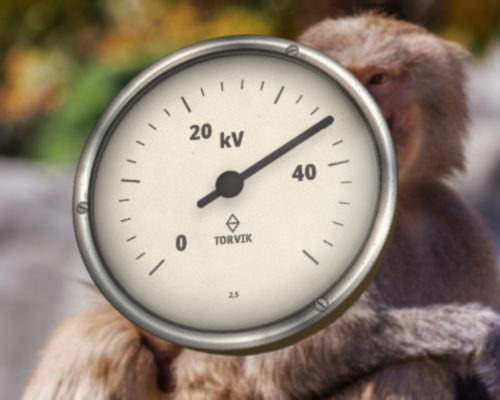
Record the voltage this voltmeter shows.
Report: 36 kV
